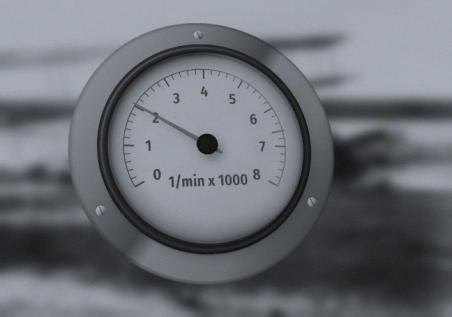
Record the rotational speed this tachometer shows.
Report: 2000 rpm
